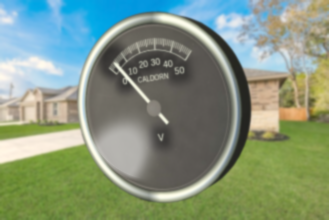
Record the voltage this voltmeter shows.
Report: 5 V
